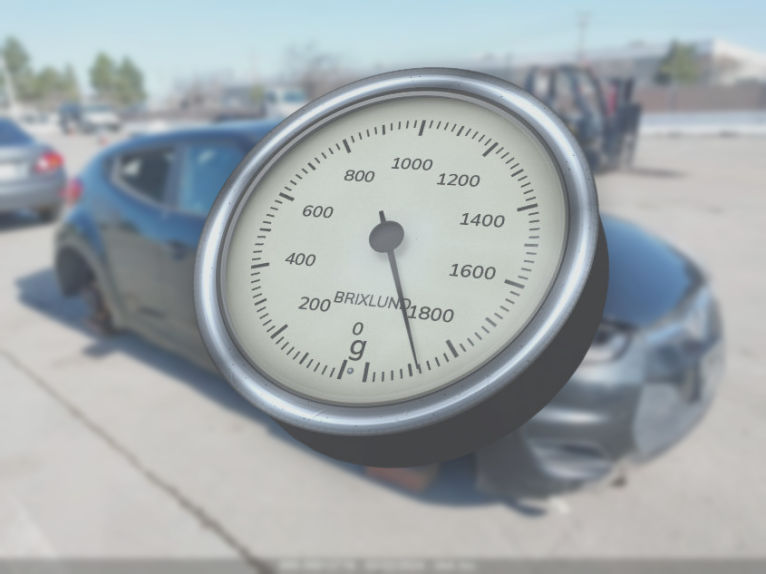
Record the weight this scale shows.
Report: 1880 g
